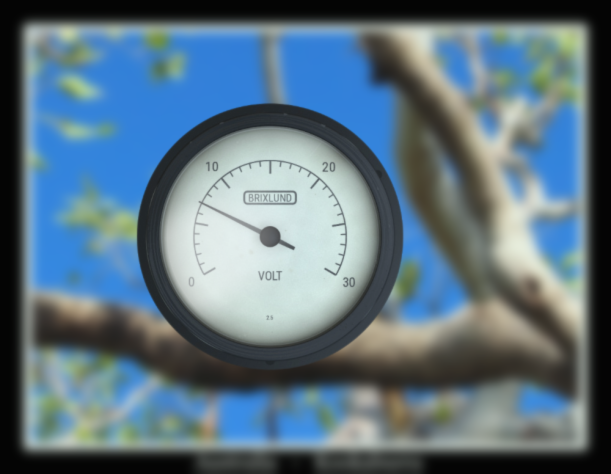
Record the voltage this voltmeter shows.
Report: 7 V
